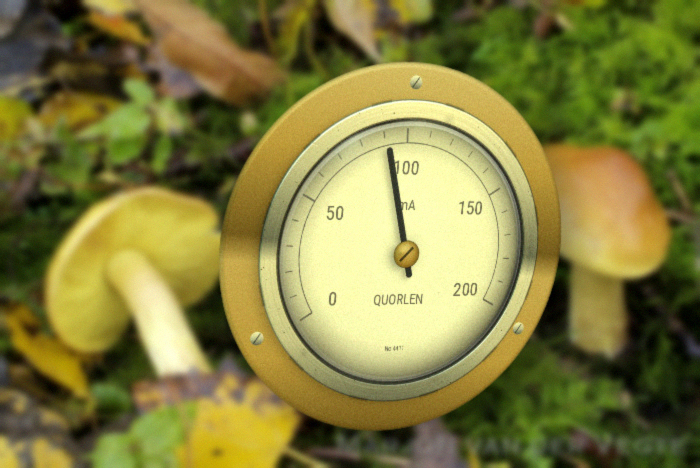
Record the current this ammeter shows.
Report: 90 mA
